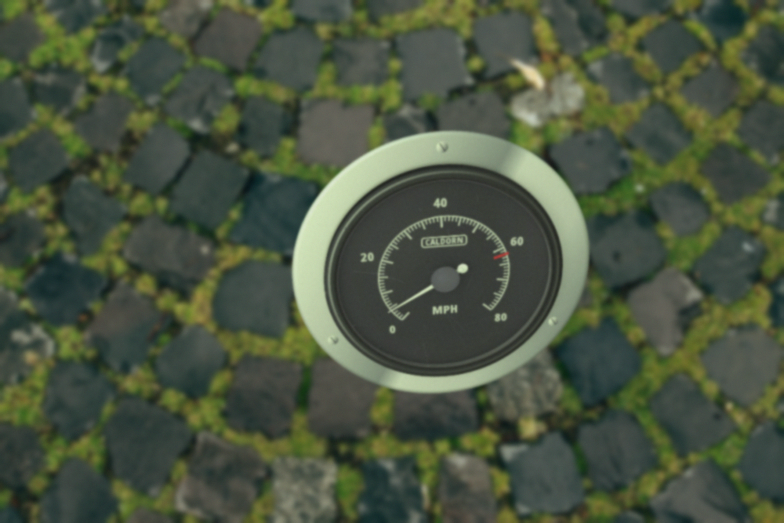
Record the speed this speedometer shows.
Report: 5 mph
